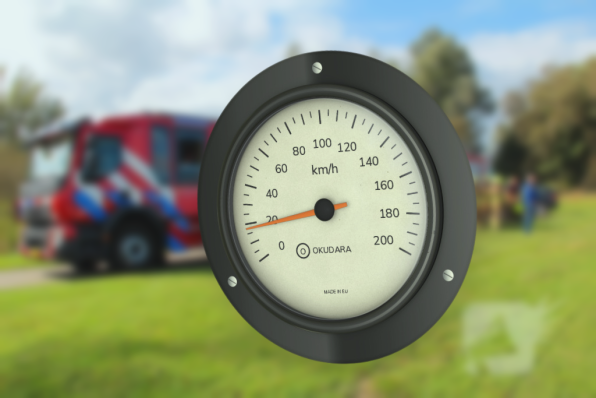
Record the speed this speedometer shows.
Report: 17.5 km/h
